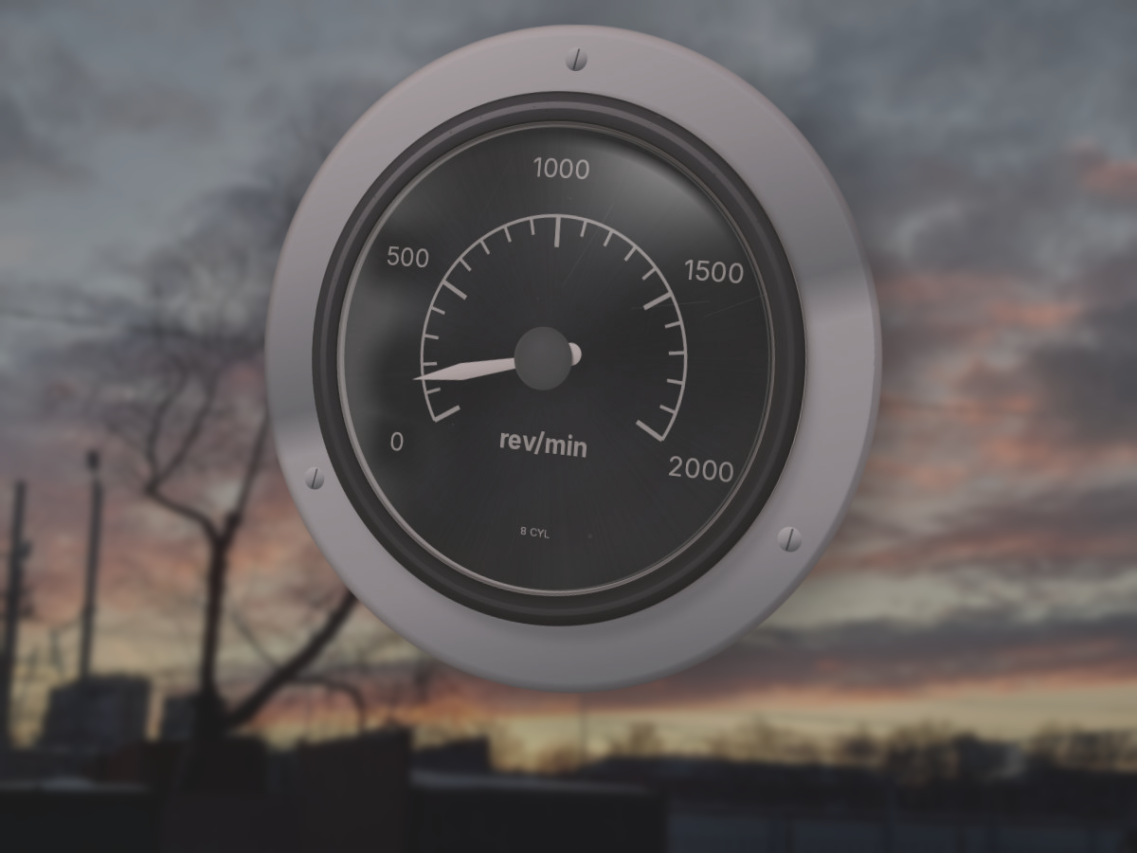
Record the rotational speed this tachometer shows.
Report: 150 rpm
